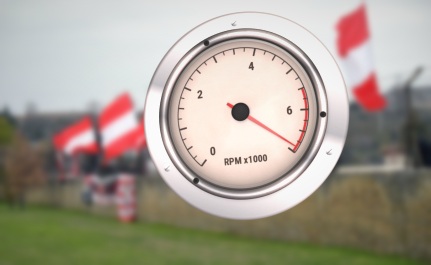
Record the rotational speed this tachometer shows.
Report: 6875 rpm
